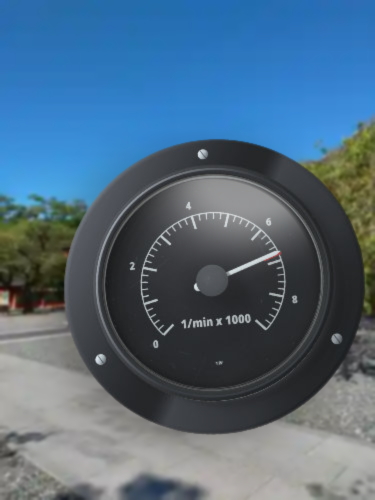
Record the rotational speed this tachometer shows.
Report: 6800 rpm
